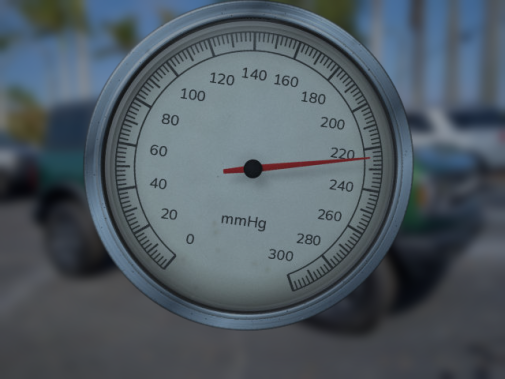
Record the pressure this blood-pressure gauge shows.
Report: 224 mmHg
